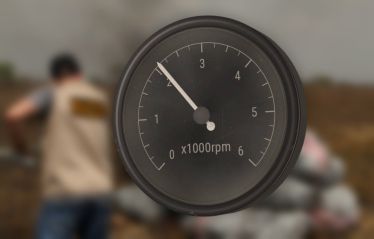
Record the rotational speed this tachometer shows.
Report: 2125 rpm
